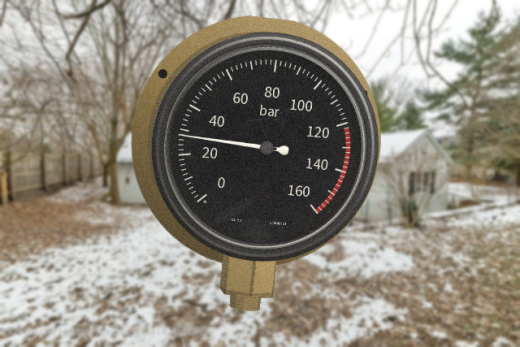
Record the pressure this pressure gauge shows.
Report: 28 bar
